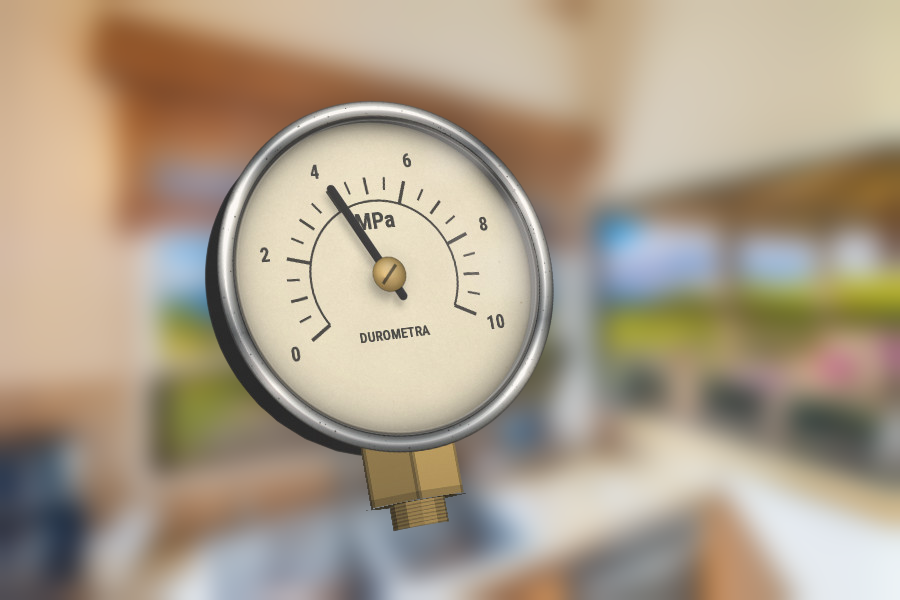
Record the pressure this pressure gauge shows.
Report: 4 MPa
